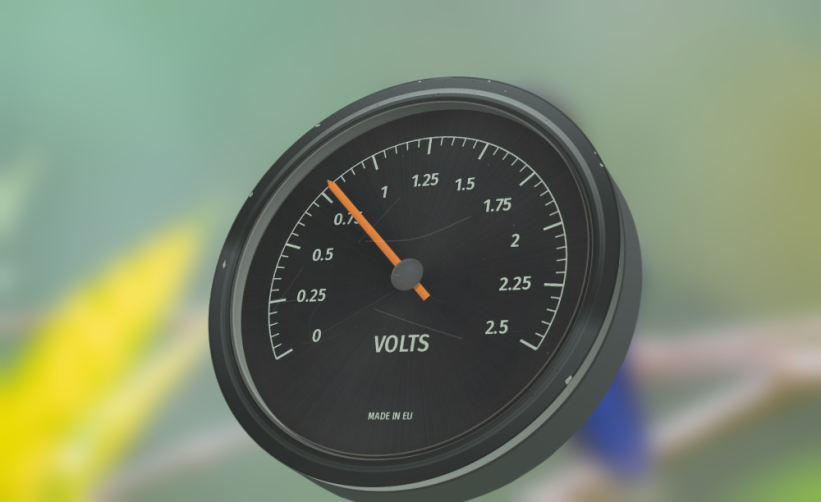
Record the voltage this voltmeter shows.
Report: 0.8 V
